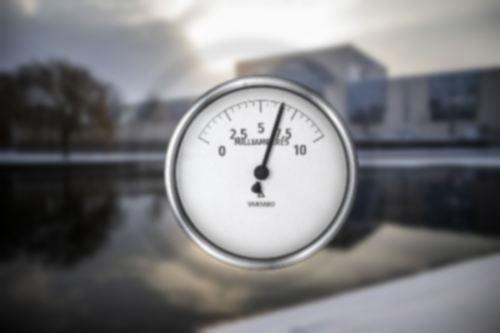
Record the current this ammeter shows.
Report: 6.5 mA
